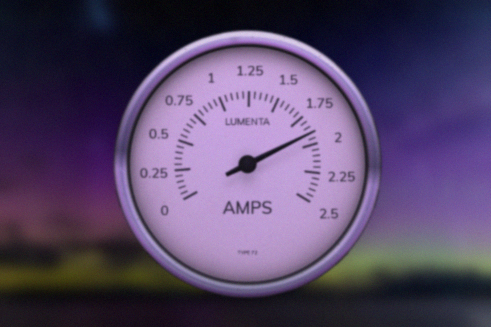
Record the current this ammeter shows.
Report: 1.9 A
